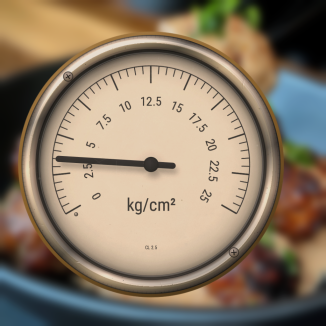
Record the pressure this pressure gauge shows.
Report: 3.5 kg/cm²
